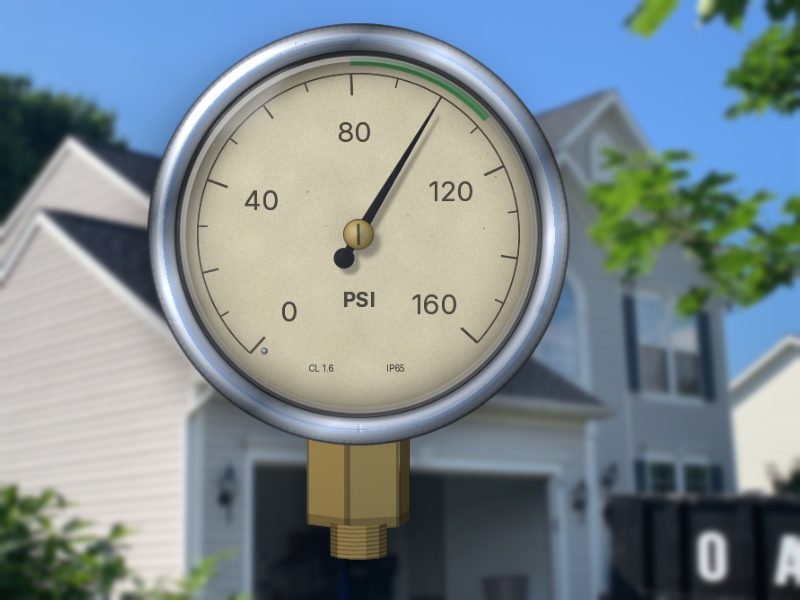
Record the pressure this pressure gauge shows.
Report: 100 psi
